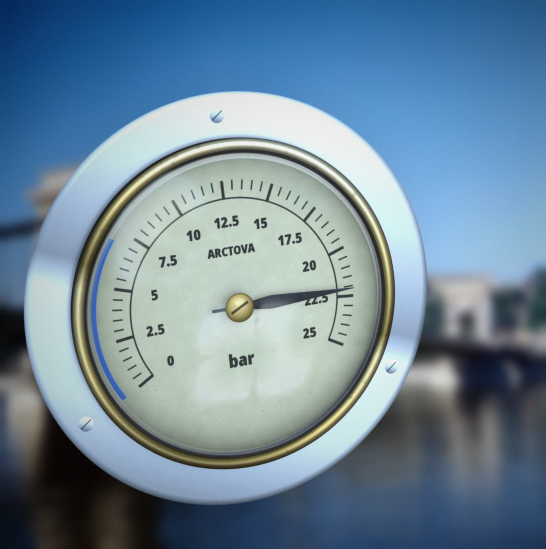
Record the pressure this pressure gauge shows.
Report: 22 bar
